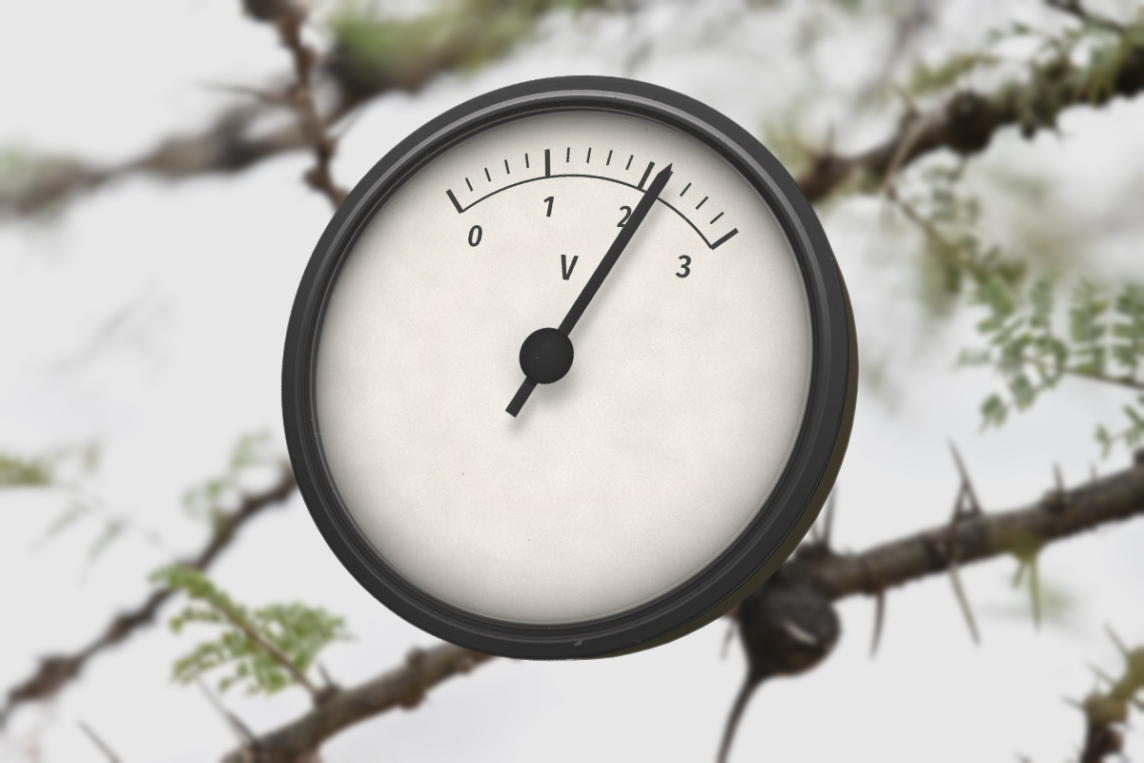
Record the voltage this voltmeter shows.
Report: 2.2 V
